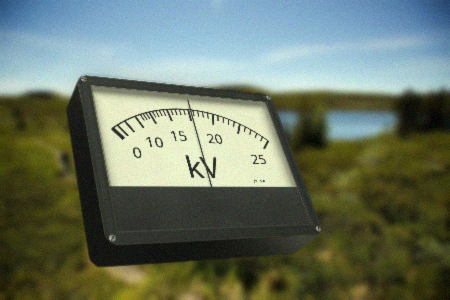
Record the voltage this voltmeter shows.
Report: 17.5 kV
